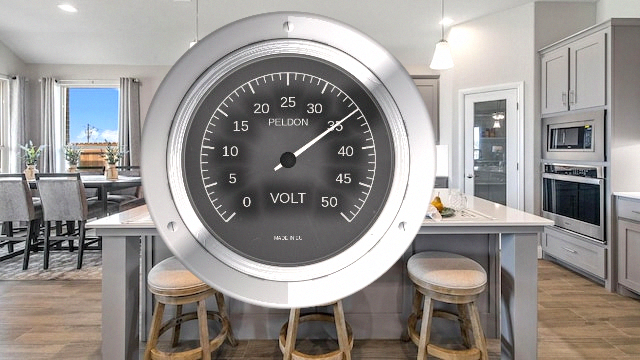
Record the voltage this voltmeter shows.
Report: 35 V
